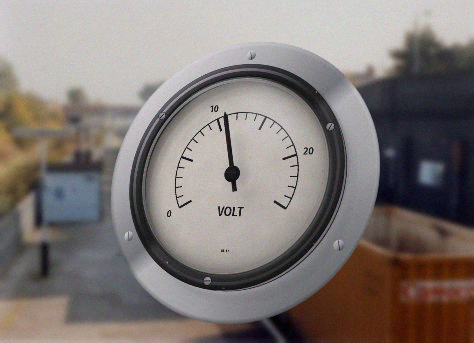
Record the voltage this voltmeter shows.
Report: 11 V
